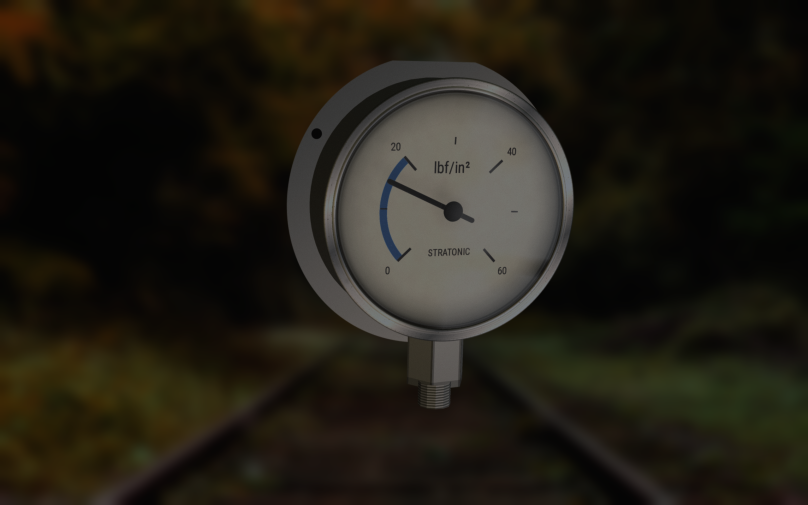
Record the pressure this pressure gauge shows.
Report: 15 psi
